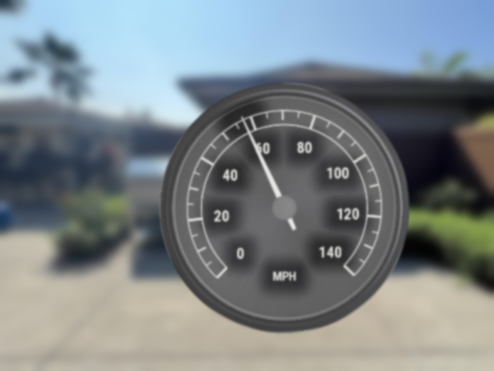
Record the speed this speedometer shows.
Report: 57.5 mph
